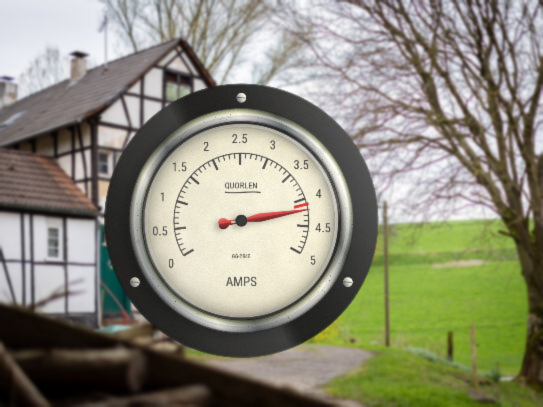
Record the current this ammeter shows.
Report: 4.2 A
